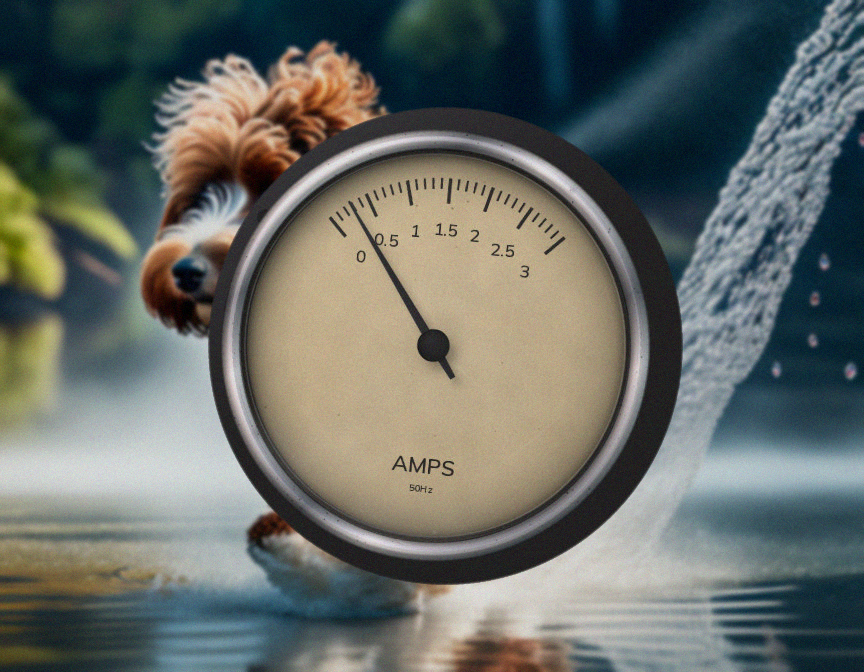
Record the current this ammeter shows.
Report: 0.3 A
